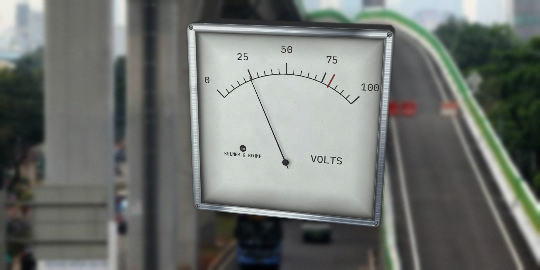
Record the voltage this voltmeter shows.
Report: 25 V
